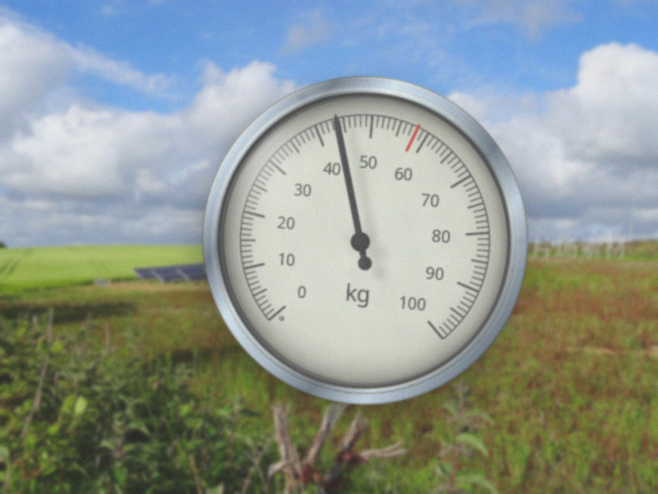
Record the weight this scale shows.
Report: 44 kg
